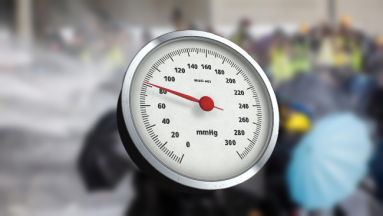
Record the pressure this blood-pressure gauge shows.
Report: 80 mmHg
